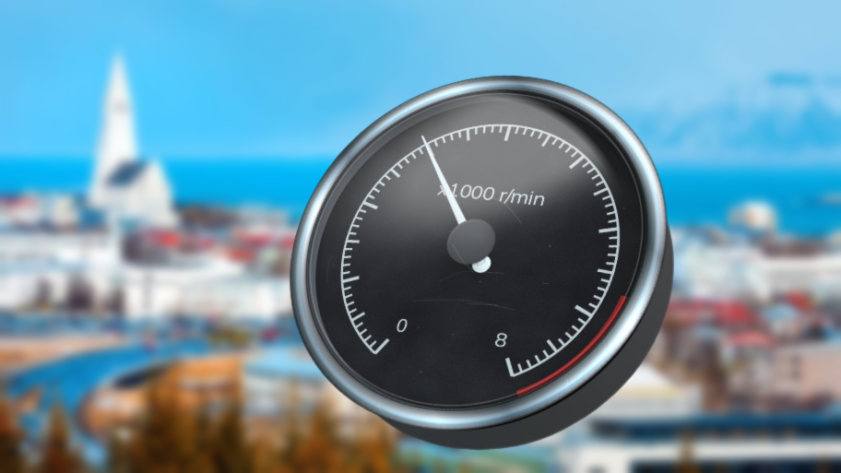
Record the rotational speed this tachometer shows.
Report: 3000 rpm
